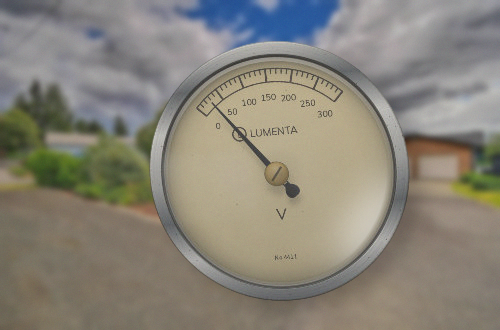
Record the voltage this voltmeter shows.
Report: 30 V
